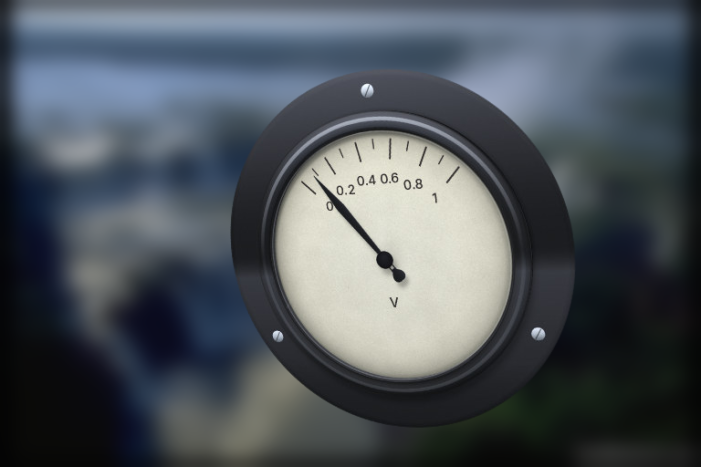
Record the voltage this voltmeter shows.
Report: 0.1 V
